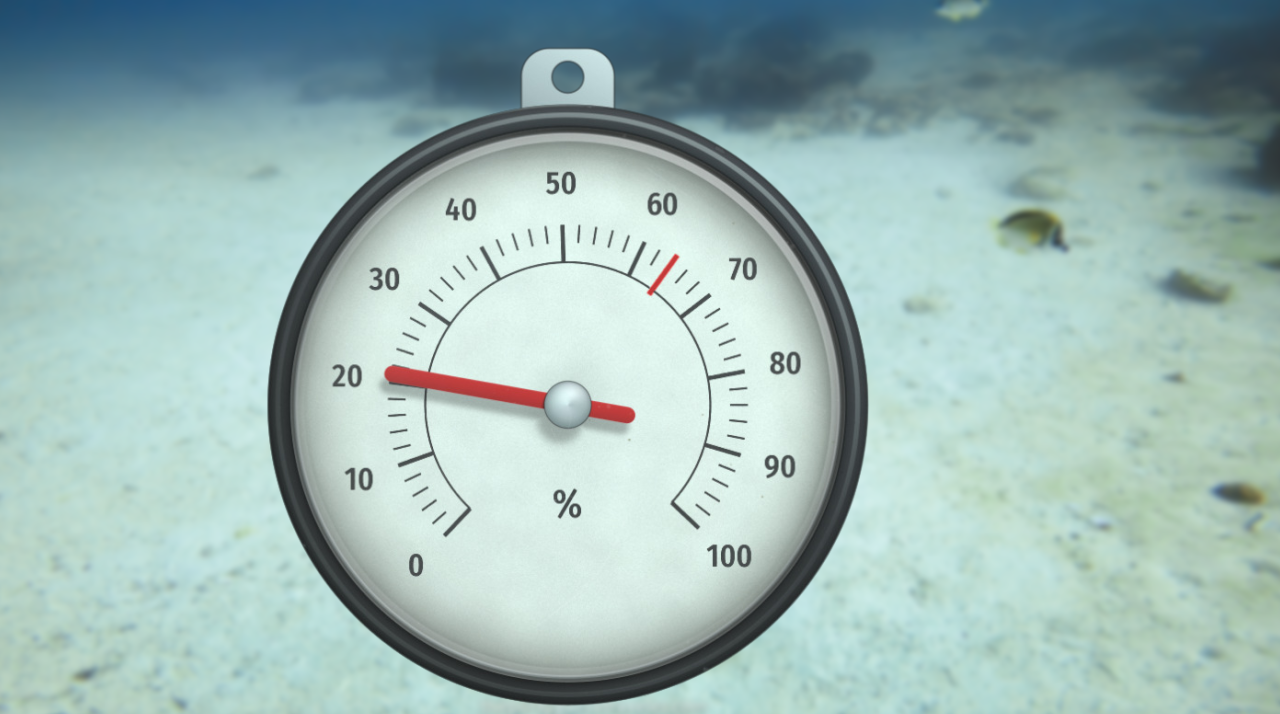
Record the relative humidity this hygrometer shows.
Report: 21 %
